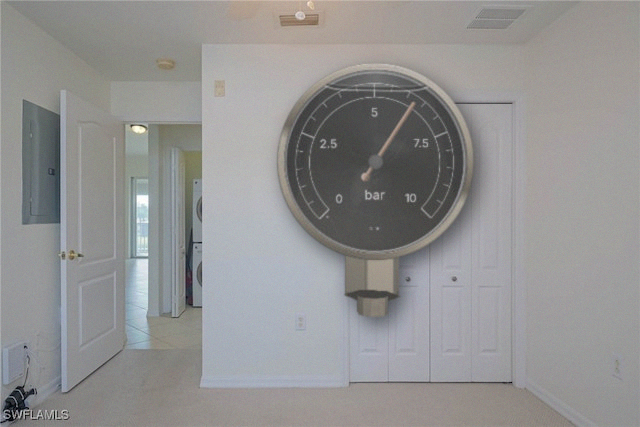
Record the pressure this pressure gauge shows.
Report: 6.25 bar
